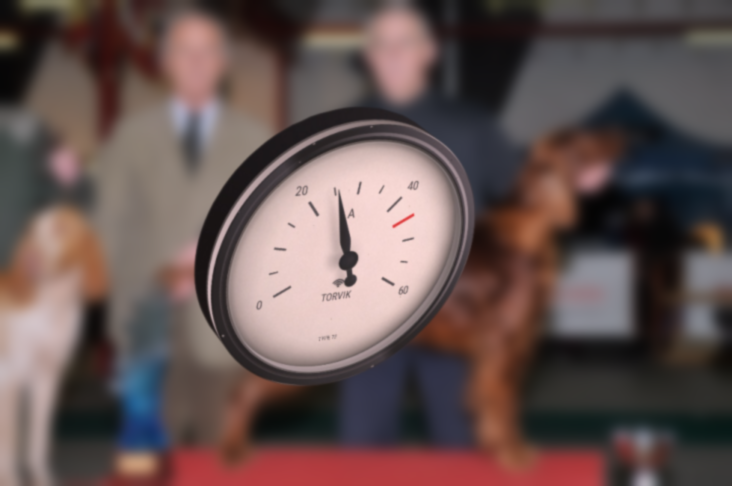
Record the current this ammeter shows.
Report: 25 A
